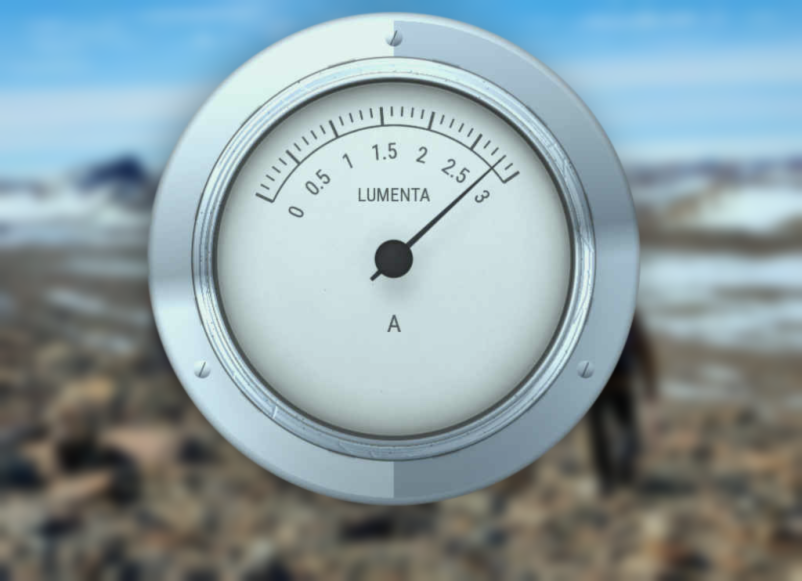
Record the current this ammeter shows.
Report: 2.8 A
